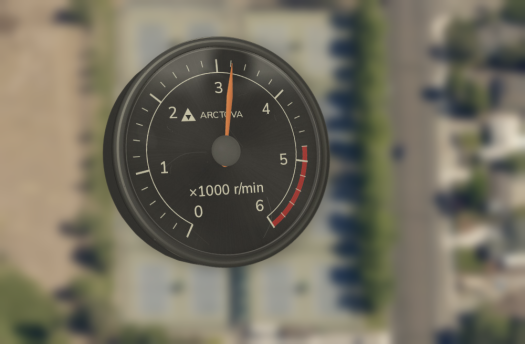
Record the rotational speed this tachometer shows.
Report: 3200 rpm
